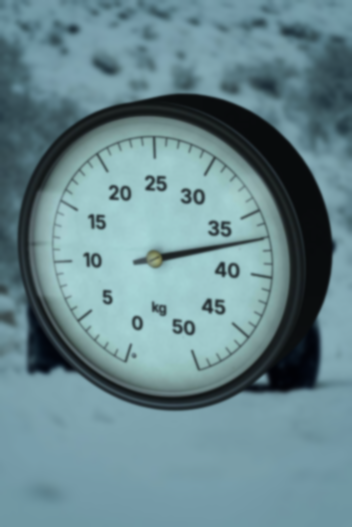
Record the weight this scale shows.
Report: 37 kg
